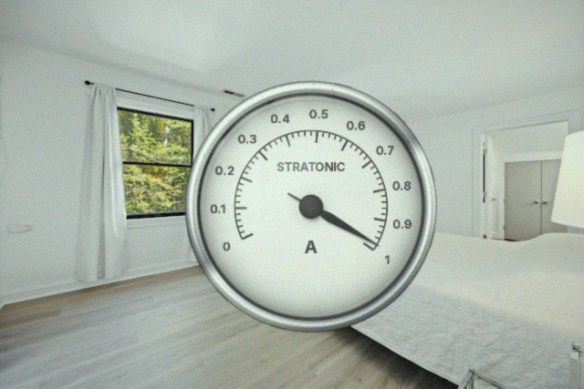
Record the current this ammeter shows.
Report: 0.98 A
